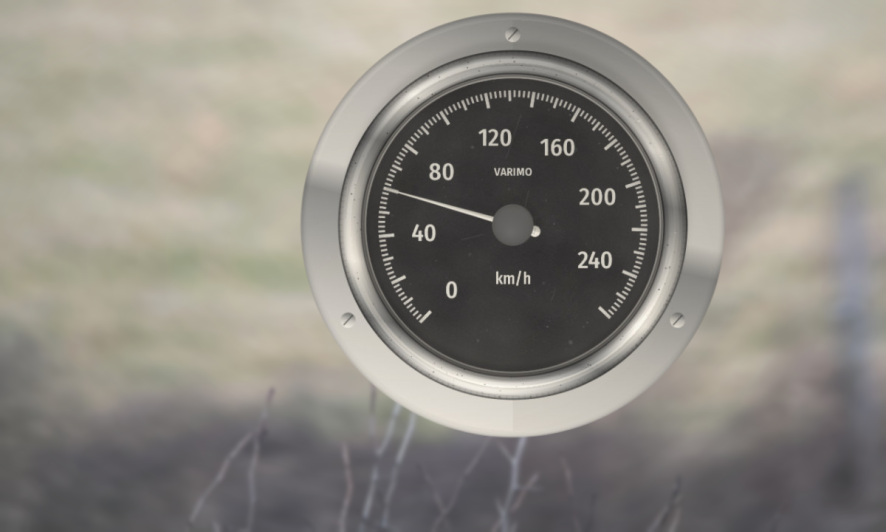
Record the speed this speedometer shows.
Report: 60 km/h
